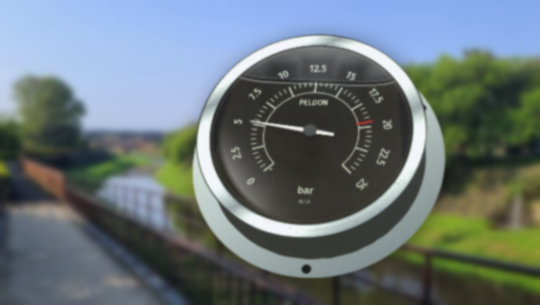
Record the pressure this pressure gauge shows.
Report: 5 bar
